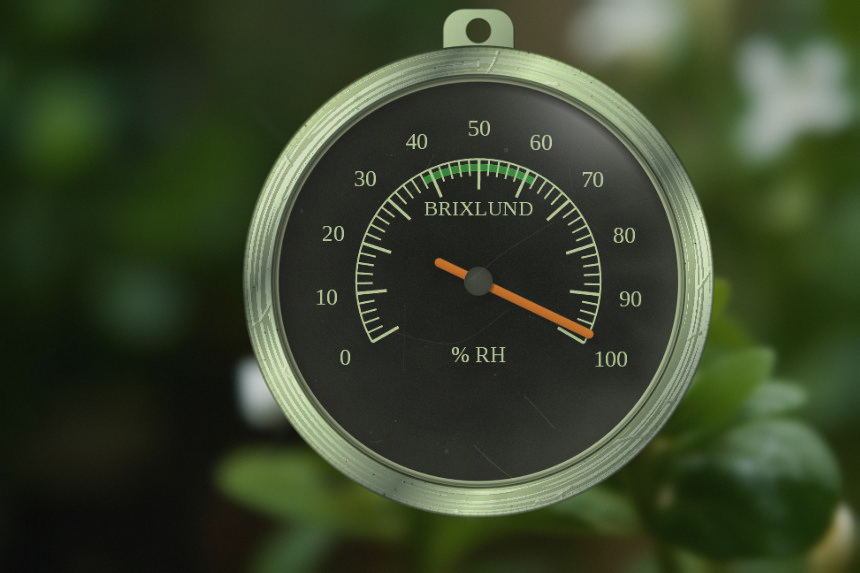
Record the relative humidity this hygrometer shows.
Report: 98 %
